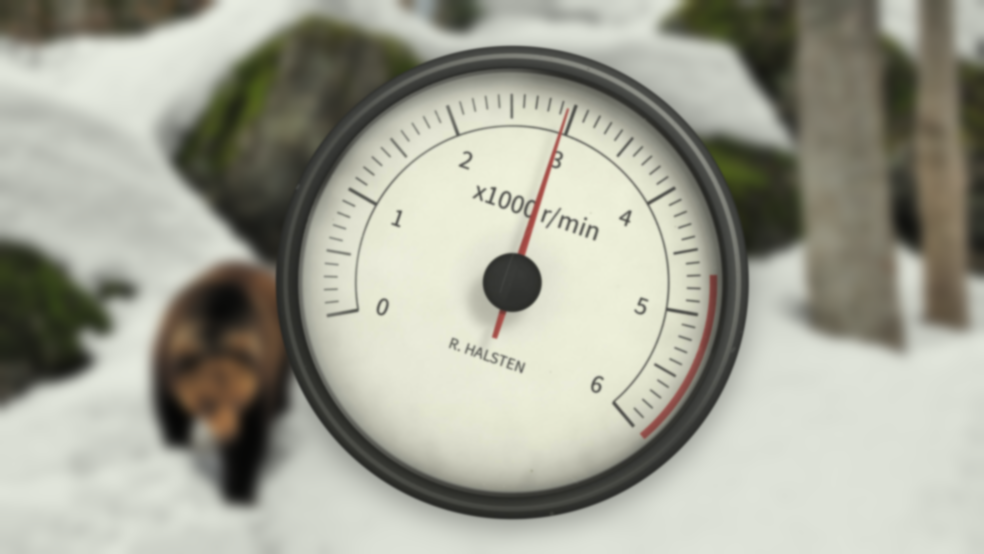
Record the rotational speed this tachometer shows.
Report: 2950 rpm
